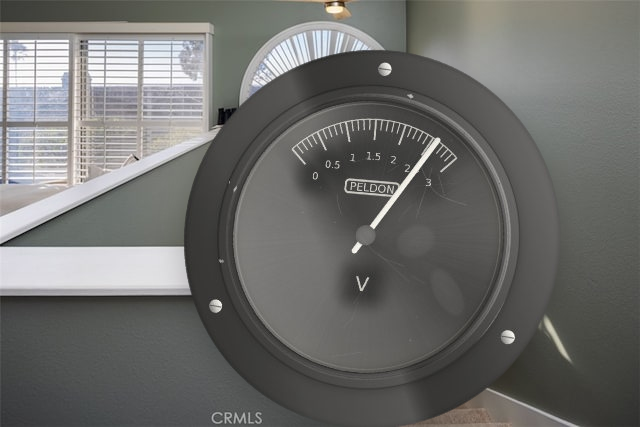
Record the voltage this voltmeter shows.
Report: 2.6 V
